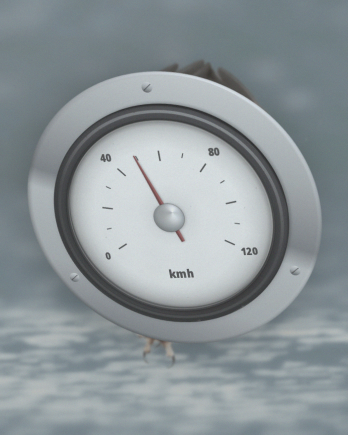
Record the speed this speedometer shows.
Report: 50 km/h
